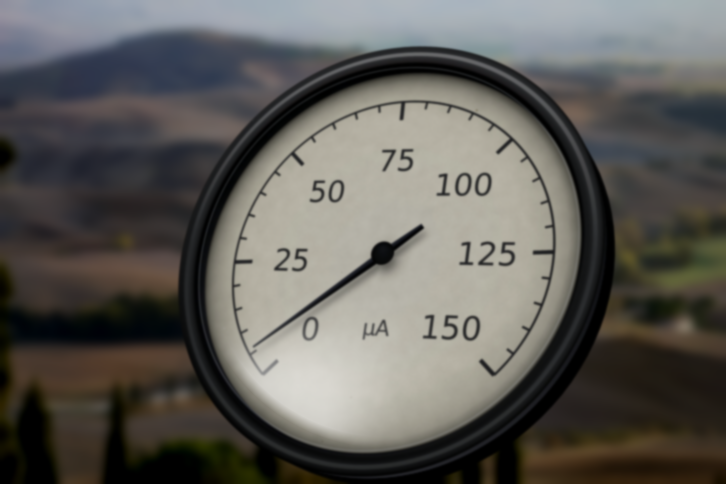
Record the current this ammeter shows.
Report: 5 µA
